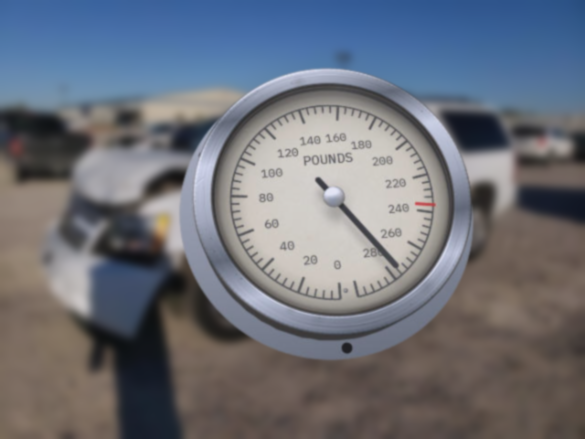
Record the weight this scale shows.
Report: 276 lb
